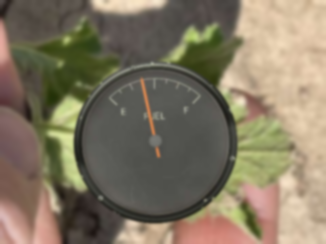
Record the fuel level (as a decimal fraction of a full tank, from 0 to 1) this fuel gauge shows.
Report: 0.375
